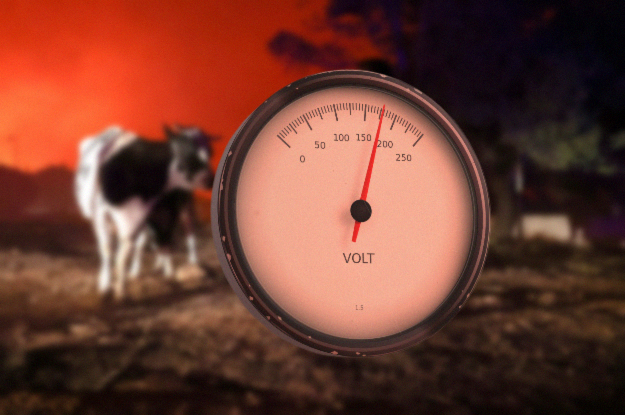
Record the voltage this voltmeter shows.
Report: 175 V
